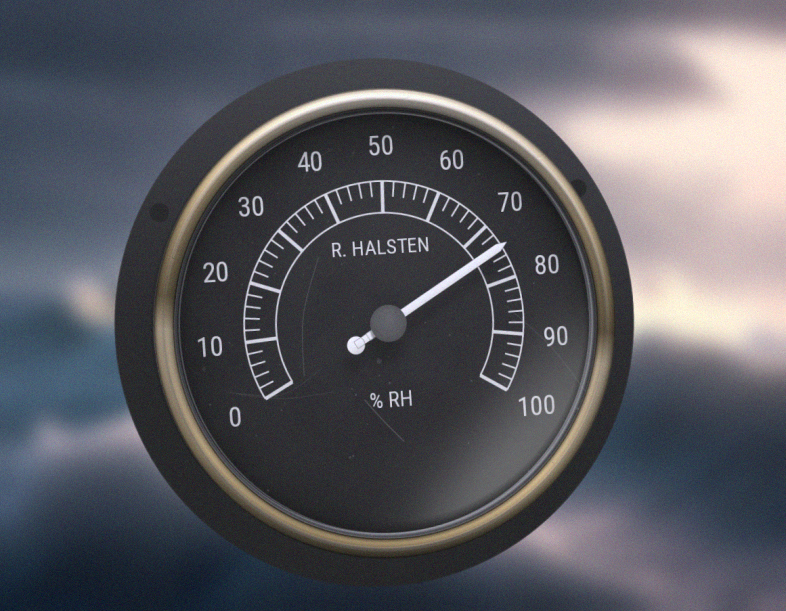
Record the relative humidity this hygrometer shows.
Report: 74 %
